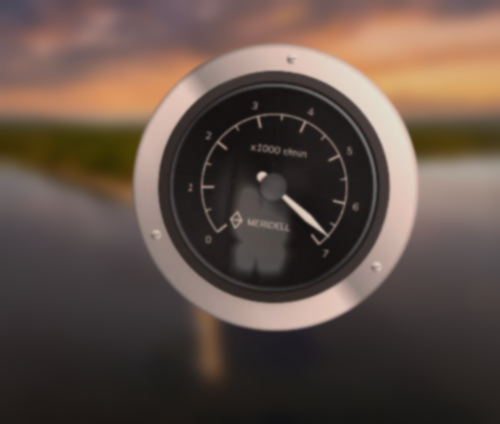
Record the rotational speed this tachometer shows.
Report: 6750 rpm
